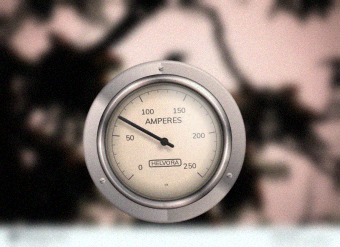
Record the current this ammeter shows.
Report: 70 A
